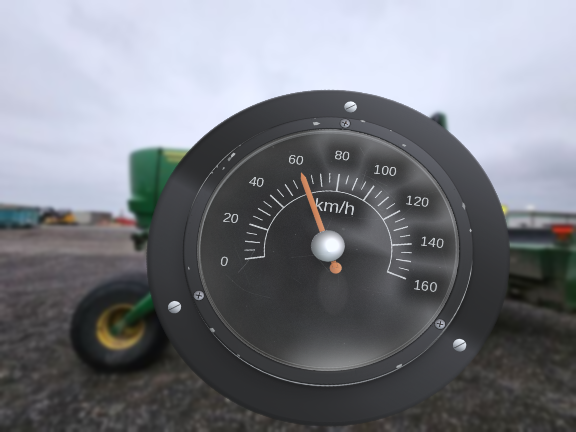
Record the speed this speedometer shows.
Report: 60 km/h
